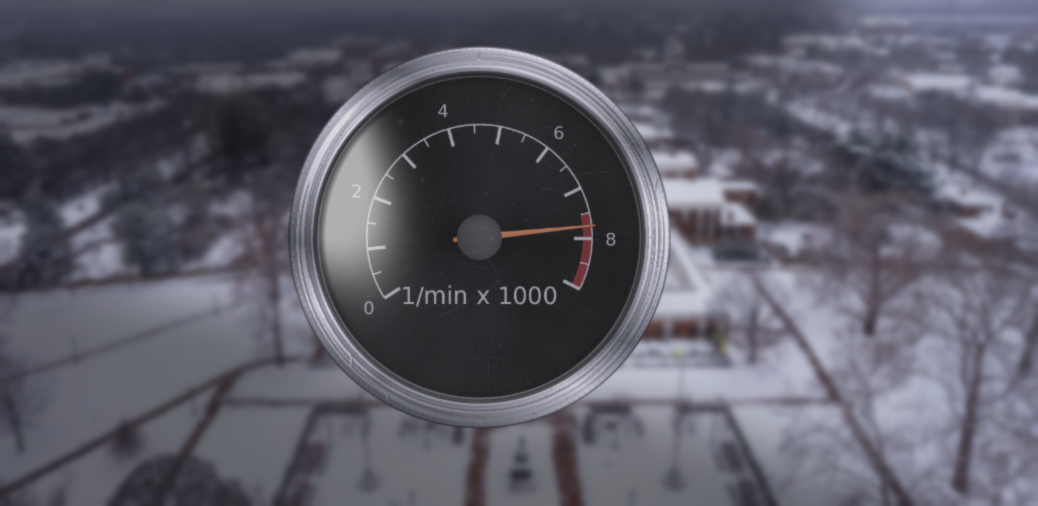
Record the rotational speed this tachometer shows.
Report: 7750 rpm
